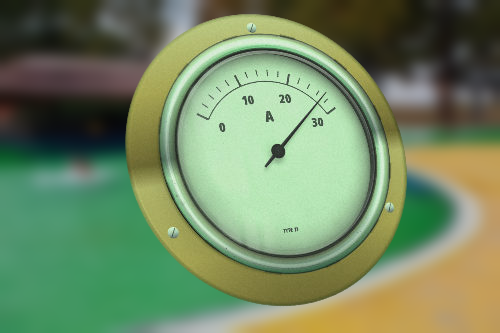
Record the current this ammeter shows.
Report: 27 A
